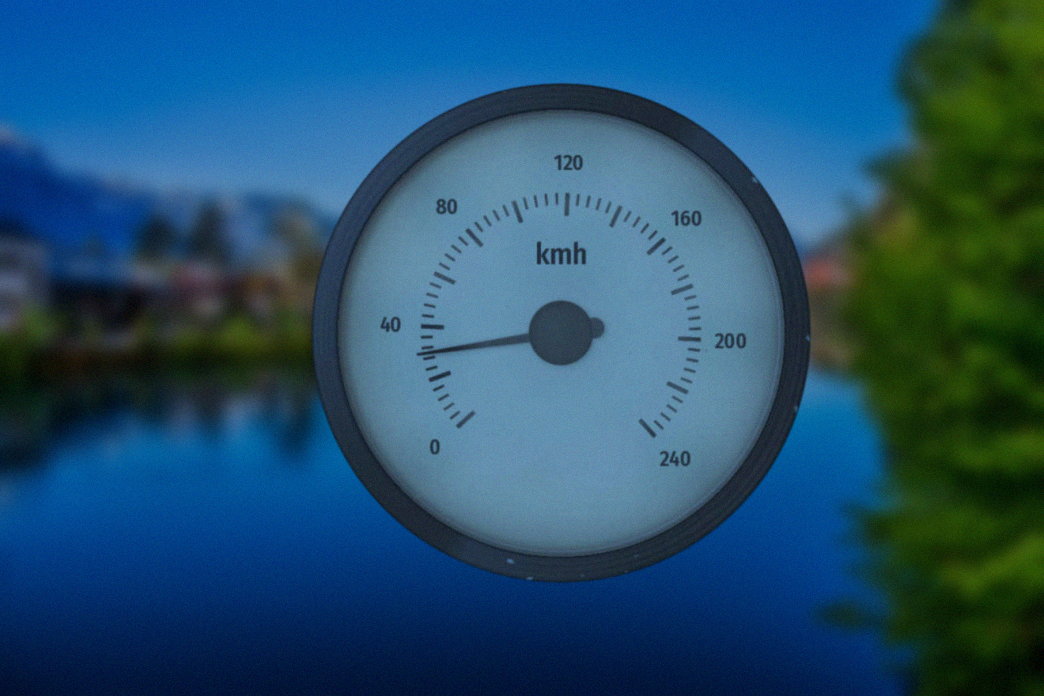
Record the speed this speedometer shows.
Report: 30 km/h
